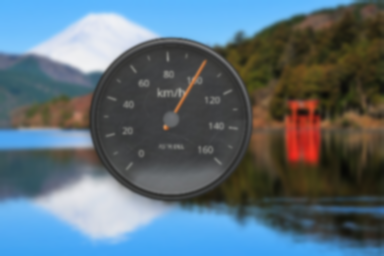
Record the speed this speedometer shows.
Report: 100 km/h
